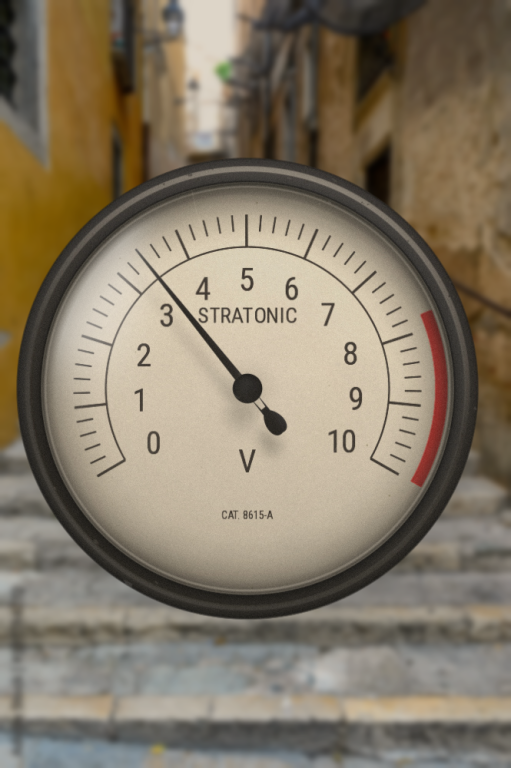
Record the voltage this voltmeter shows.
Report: 3.4 V
